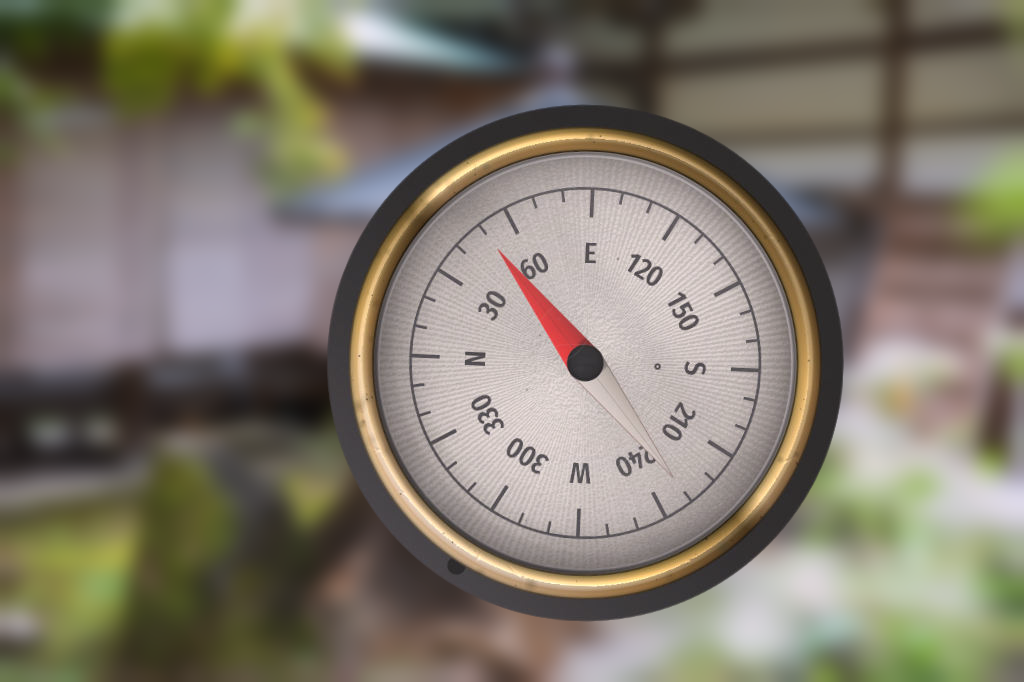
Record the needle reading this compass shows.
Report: 50 °
